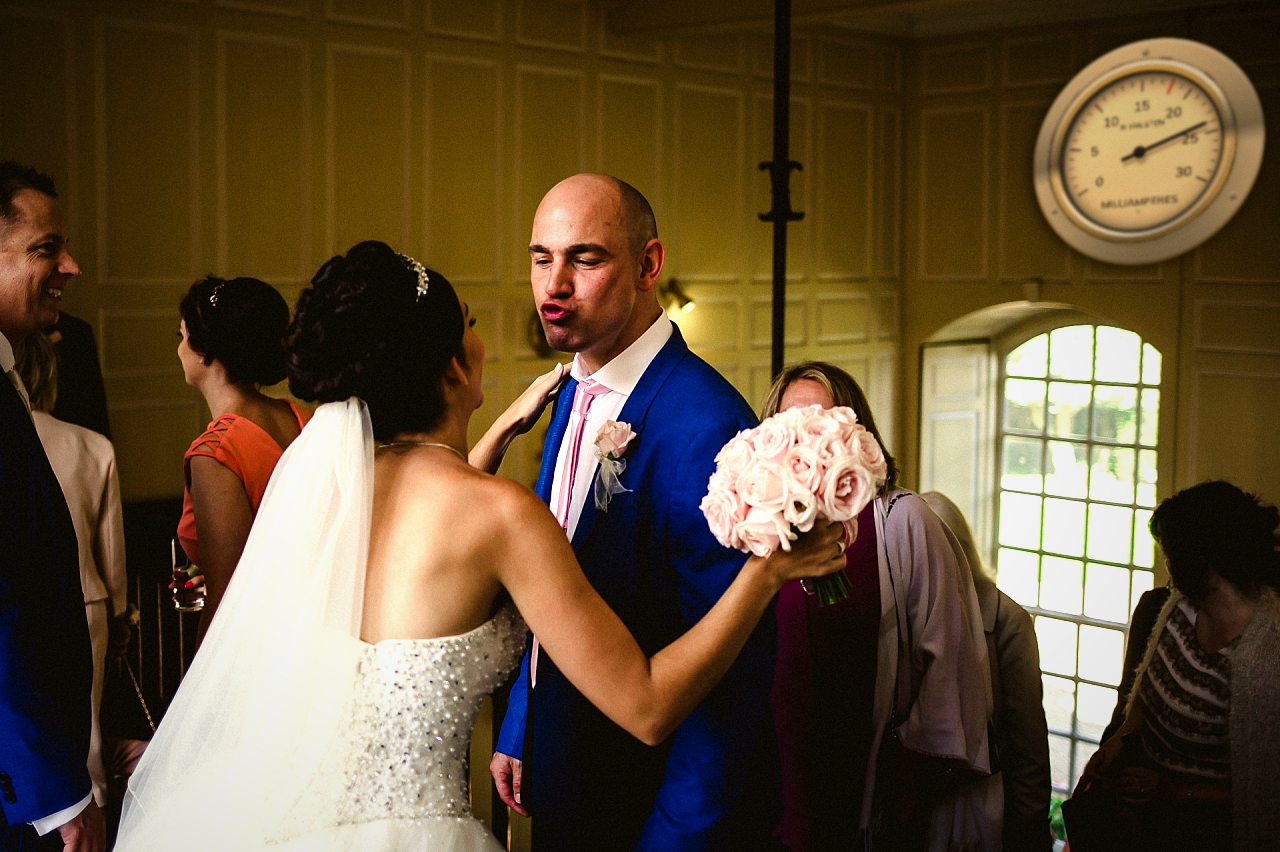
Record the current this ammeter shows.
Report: 24 mA
